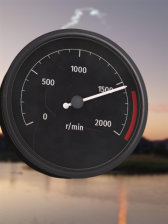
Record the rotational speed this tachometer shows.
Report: 1550 rpm
